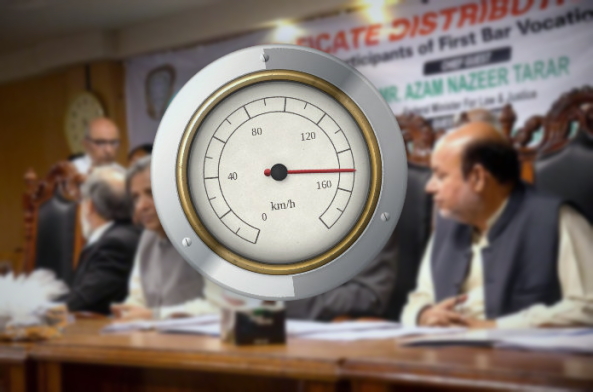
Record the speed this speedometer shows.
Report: 150 km/h
